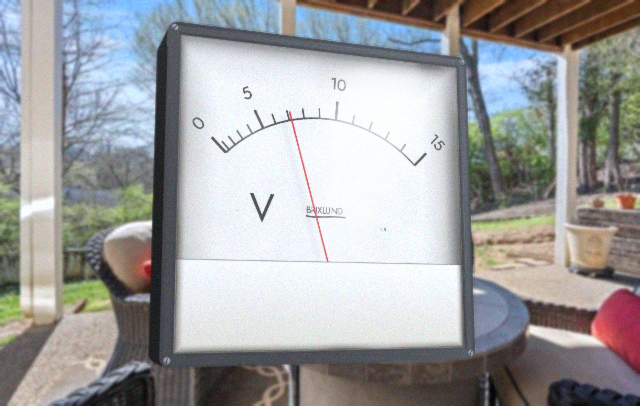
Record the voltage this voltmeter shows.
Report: 7 V
